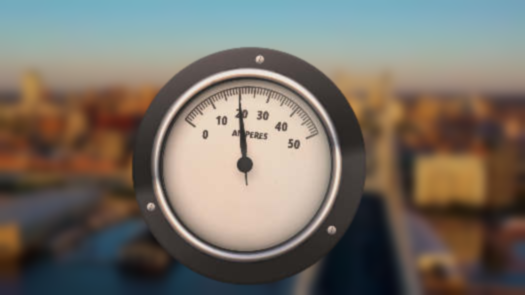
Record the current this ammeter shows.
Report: 20 A
